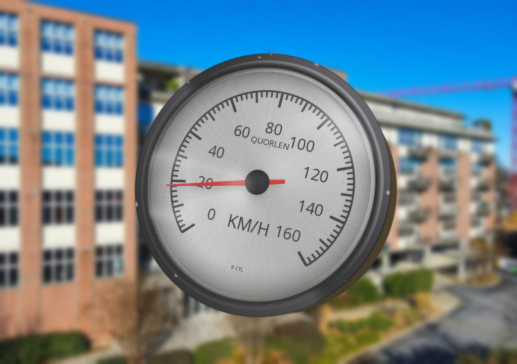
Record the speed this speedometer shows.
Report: 18 km/h
